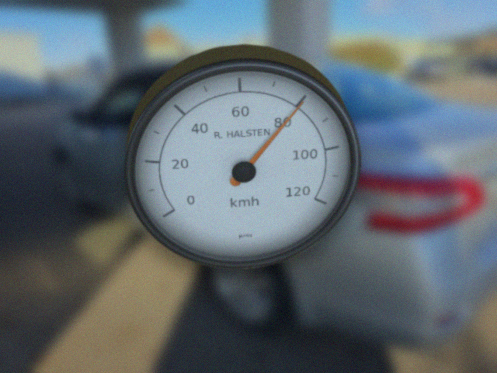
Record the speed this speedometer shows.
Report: 80 km/h
